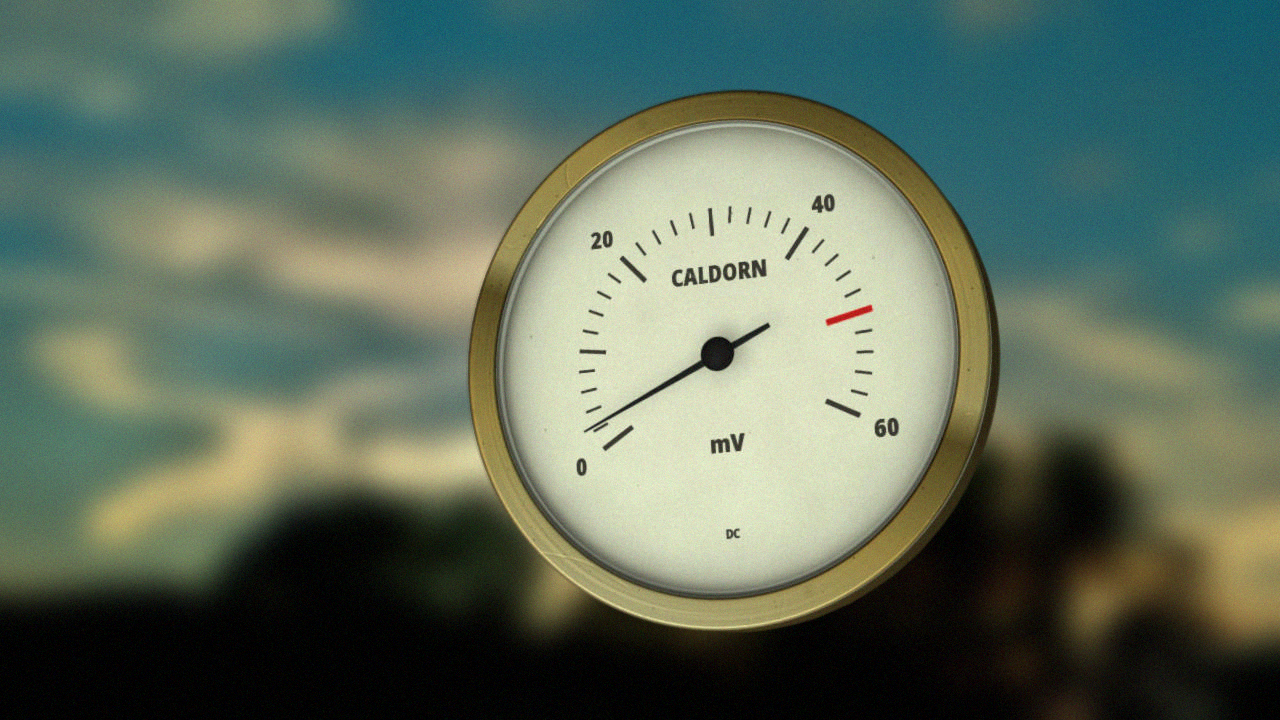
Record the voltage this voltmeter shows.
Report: 2 mV
